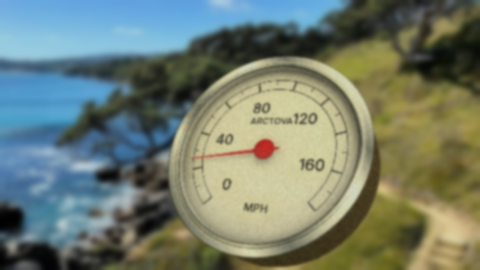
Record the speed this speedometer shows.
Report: 25 mph
